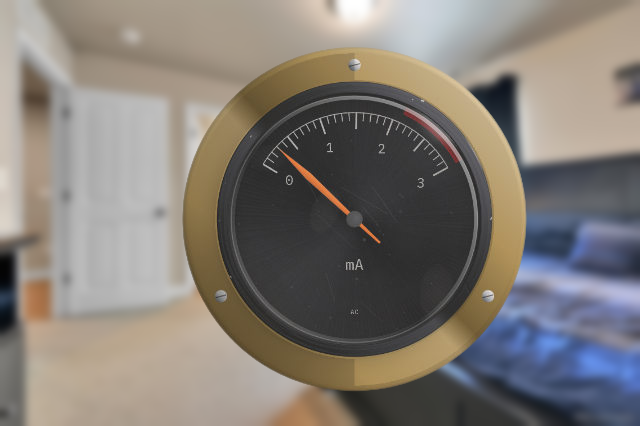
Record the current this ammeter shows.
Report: 0.3 mA
